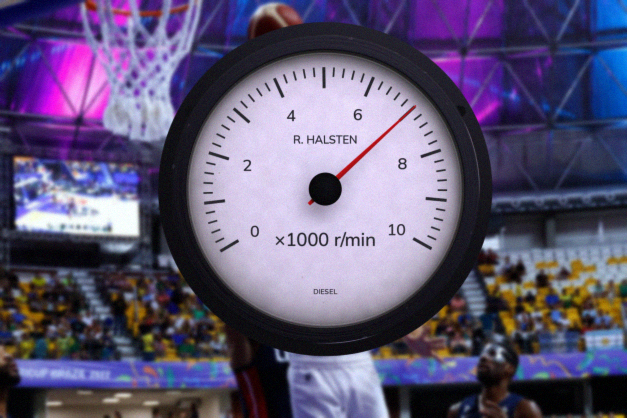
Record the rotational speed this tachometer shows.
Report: 7000 rpm
